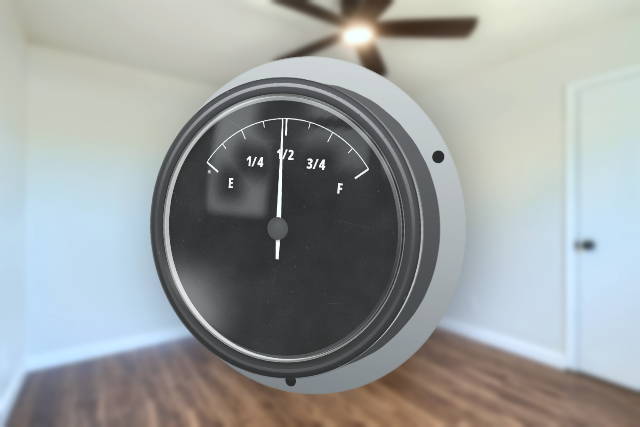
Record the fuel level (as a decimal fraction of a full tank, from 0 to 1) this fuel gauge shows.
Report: 0.5
